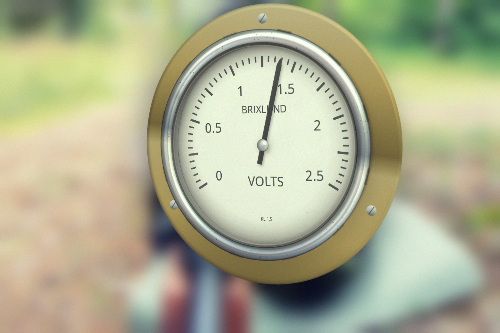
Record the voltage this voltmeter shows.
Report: 1.4 V
